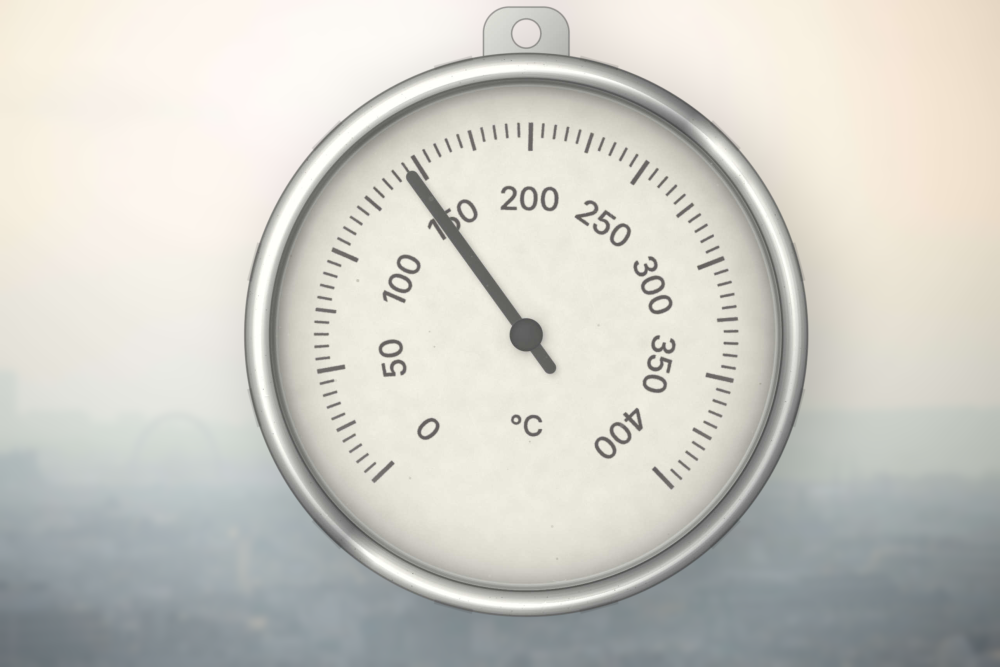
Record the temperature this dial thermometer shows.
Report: 145 °C
